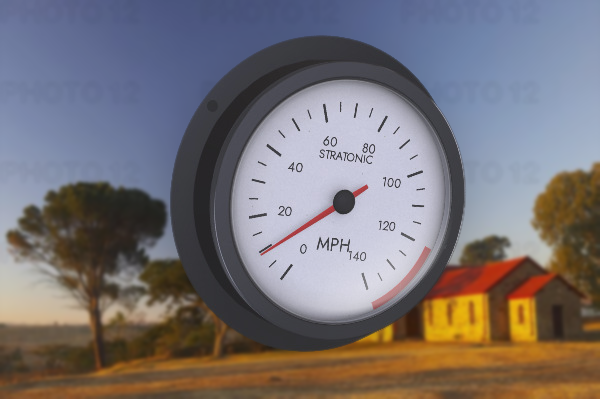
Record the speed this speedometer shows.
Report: 10 mph
